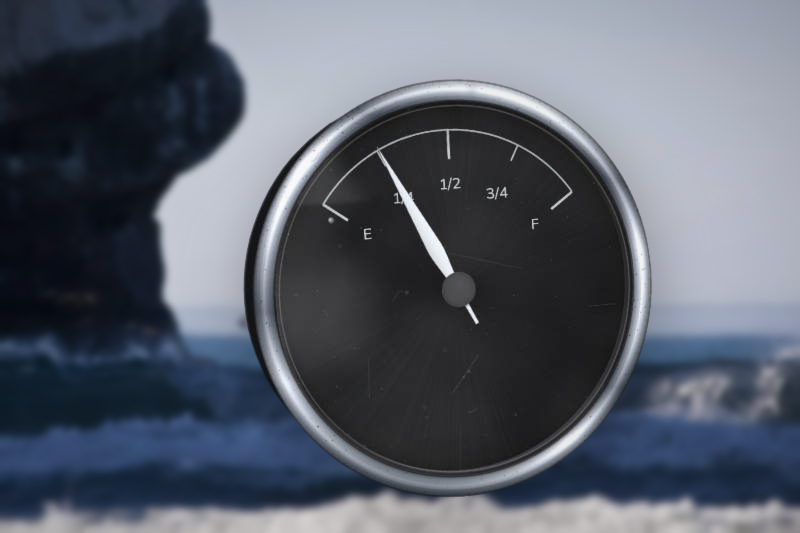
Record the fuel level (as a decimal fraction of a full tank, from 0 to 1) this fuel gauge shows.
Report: 0.25
